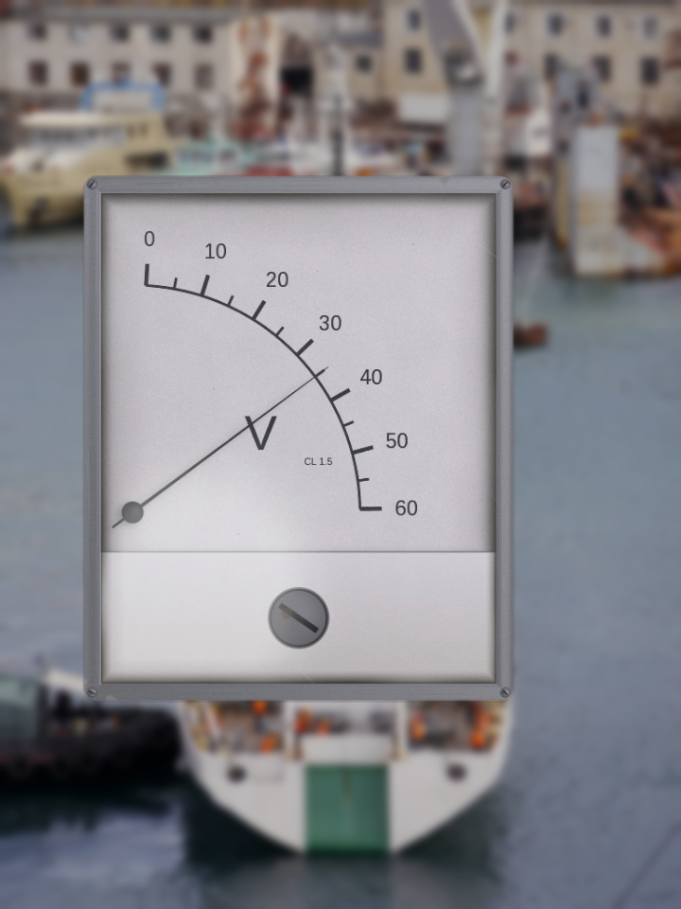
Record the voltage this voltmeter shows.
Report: 35 V
